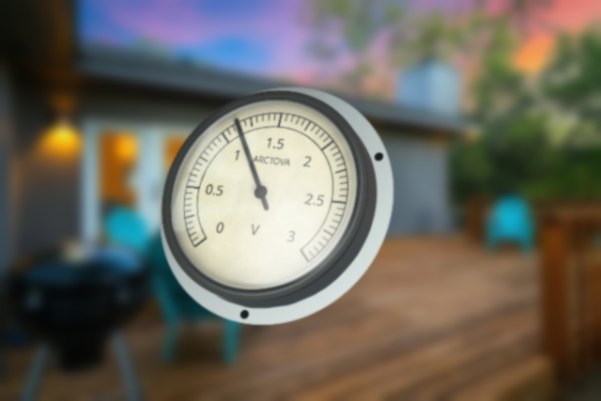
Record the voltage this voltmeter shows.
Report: 1.15 V
